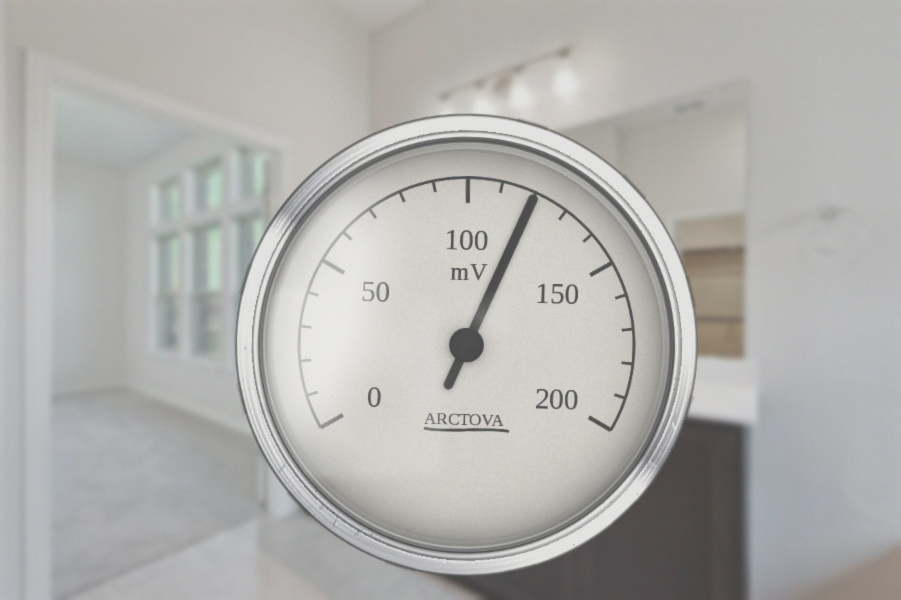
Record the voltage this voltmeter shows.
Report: 120 mV
